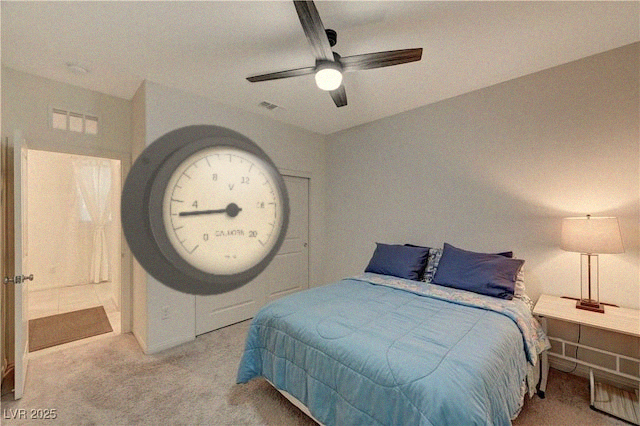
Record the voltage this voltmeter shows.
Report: 3 V
